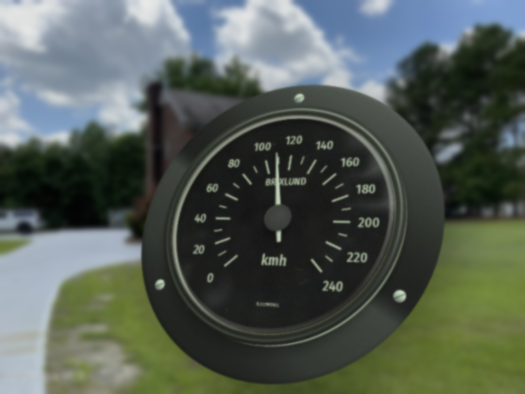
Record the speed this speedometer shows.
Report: 110 km/h
